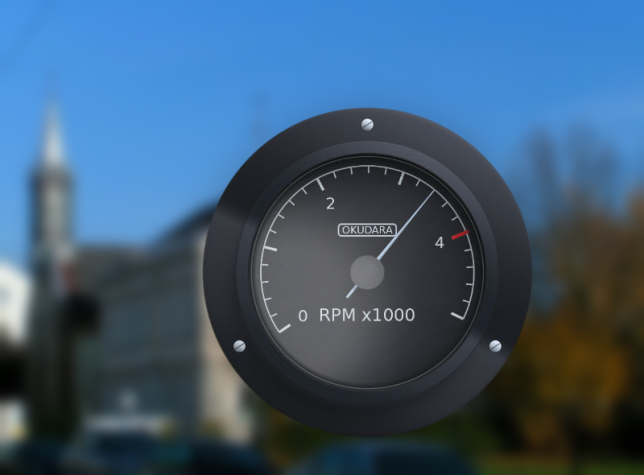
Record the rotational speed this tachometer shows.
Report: 3400 rpm
